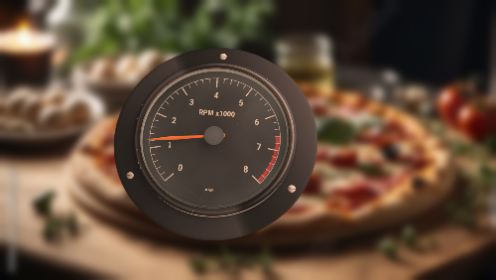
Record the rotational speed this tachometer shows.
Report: 1200 rpm
